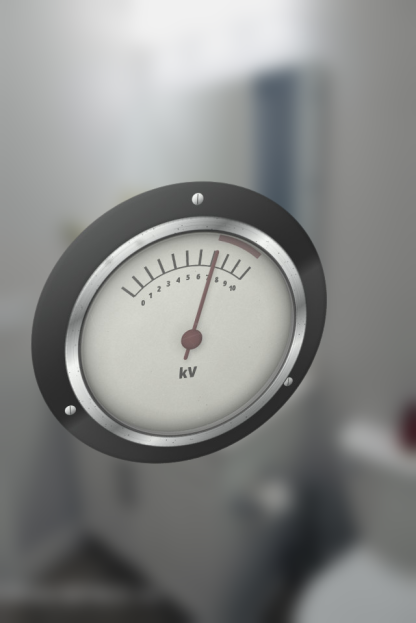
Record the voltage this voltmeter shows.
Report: 7 kV
